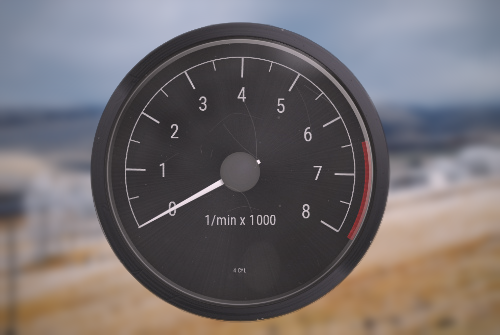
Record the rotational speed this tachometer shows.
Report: 0 rpm
